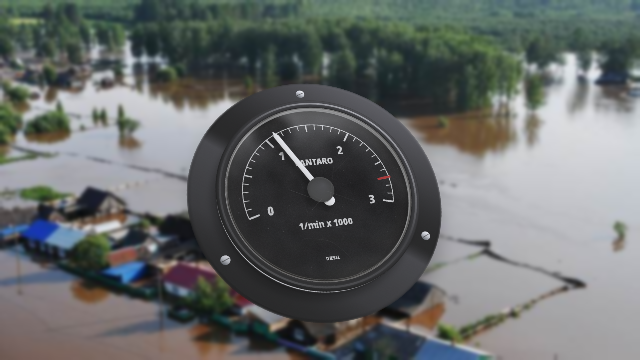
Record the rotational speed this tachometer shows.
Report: 1100 rpm
